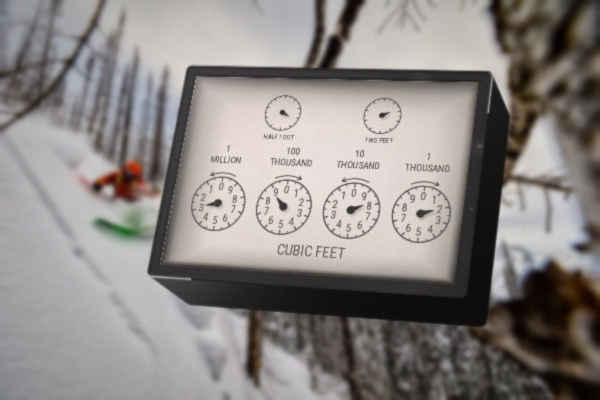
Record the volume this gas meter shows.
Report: 288200 ft³
